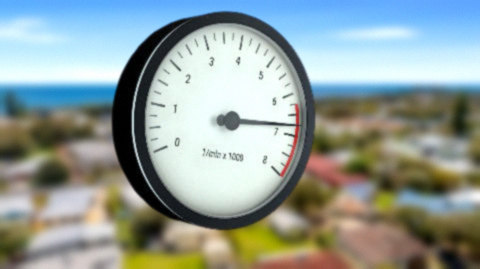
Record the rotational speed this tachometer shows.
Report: 6750 rpm
